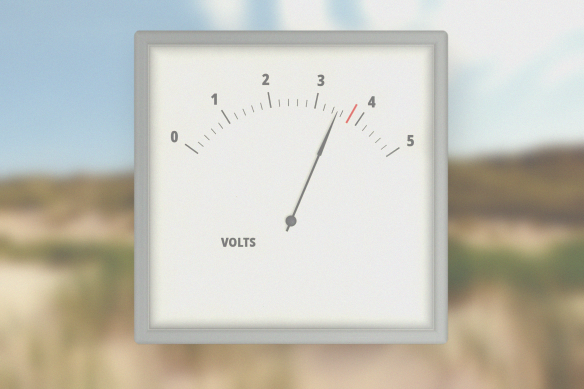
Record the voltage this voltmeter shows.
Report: 3.5 V
